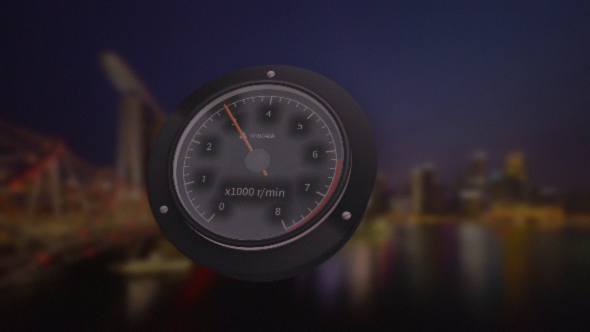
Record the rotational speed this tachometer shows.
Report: 3000 rpm
